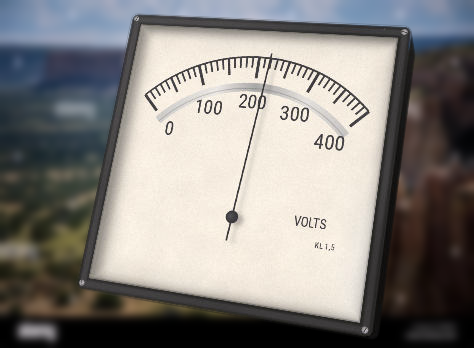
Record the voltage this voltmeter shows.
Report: 220 V
